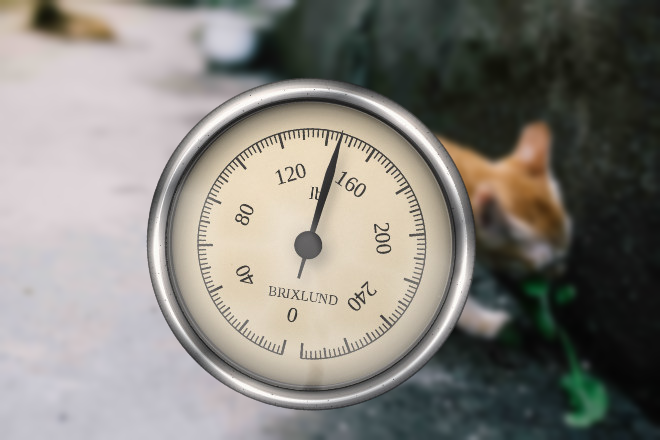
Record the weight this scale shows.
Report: 146 lb
